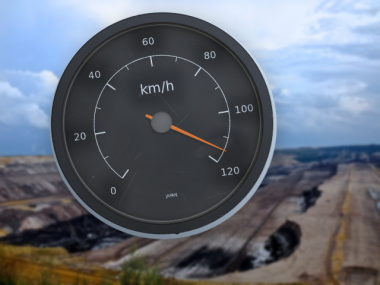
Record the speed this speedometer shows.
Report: 115 km/h
